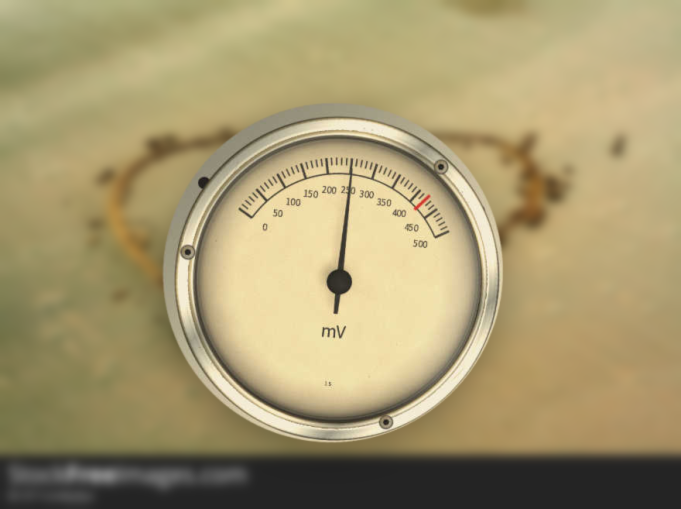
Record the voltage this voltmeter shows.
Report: 250 mV
